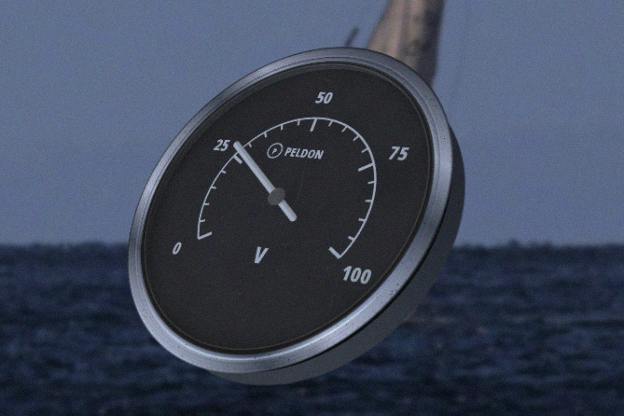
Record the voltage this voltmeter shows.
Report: 27.5 V
